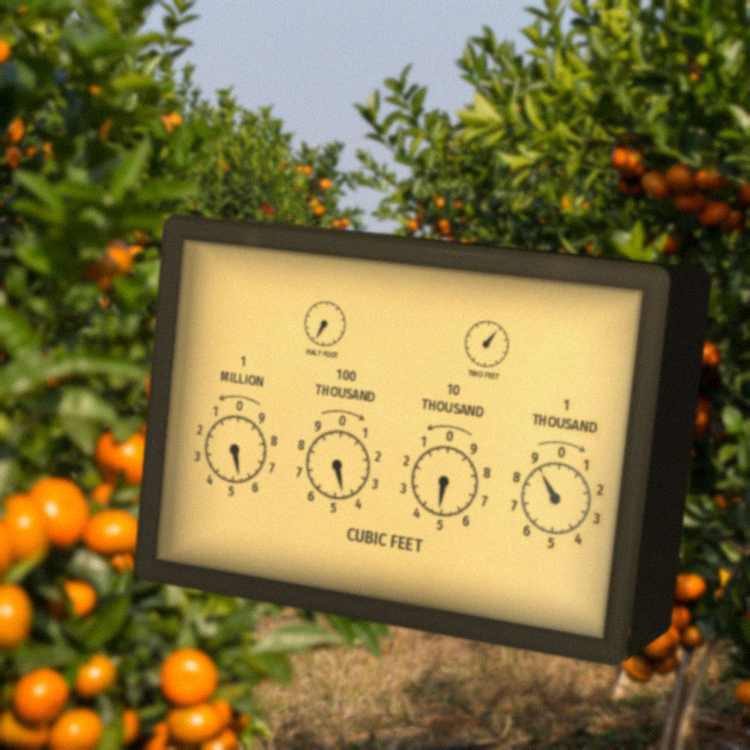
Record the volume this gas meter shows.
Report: 544900 ft³
